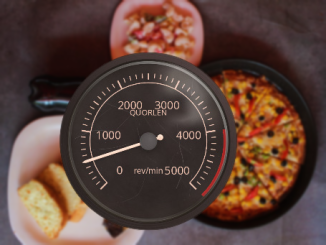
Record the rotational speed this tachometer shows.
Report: 500 rpm
